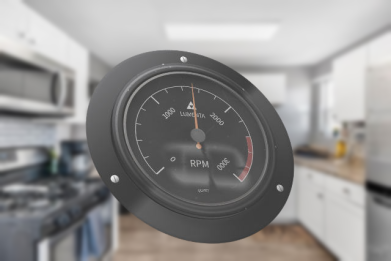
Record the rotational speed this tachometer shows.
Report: 1500 rpm
